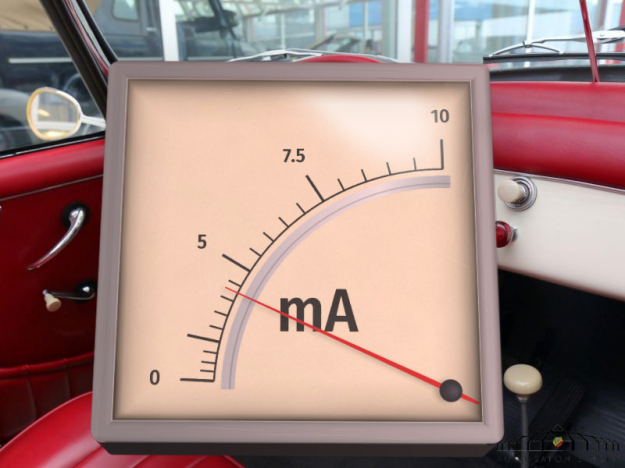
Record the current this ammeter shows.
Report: 4.25 mA
